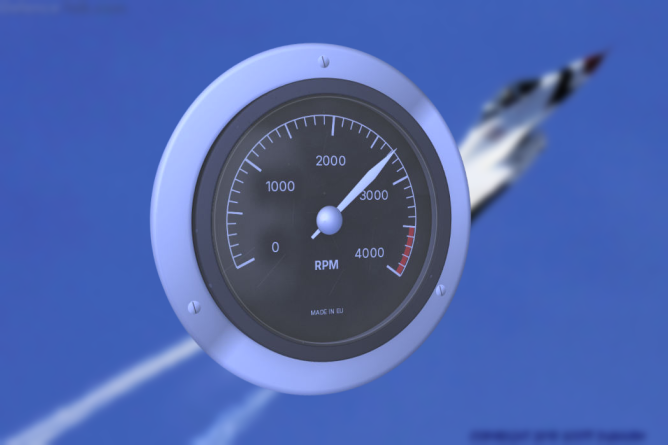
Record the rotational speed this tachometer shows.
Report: 2700 rpm
